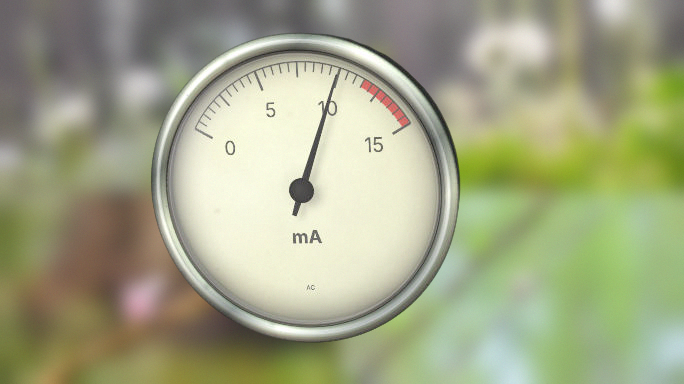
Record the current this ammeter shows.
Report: 10 mA
